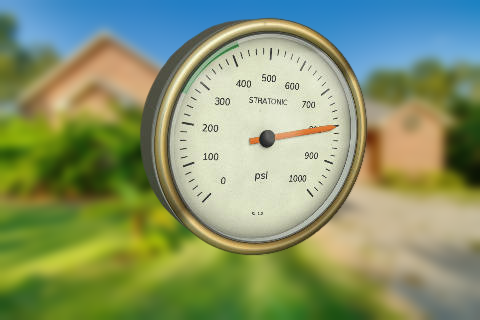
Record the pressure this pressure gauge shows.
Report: 800 psi
